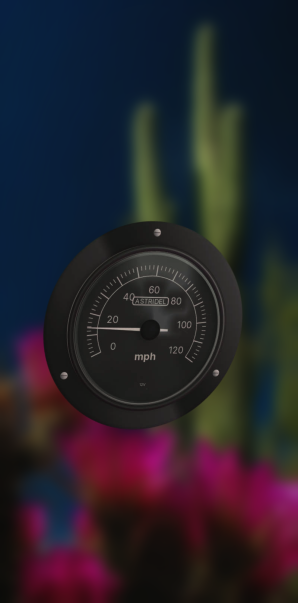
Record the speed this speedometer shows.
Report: 14 mph
